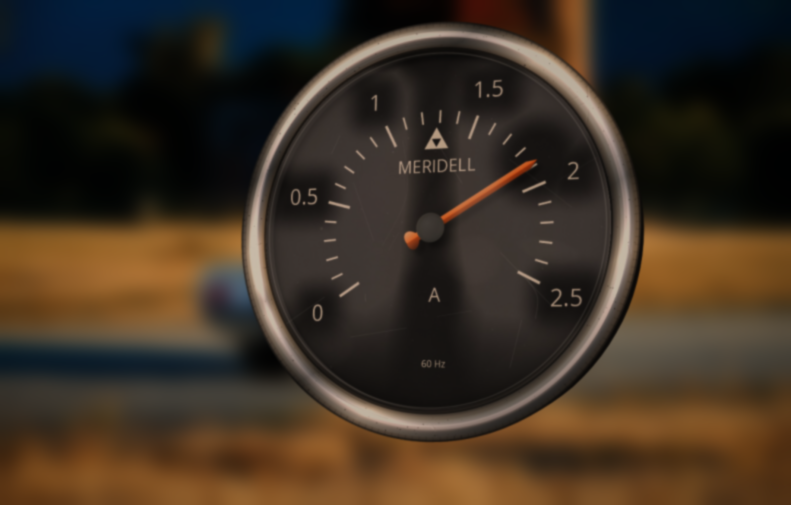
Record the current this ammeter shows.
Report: 1.9 A
